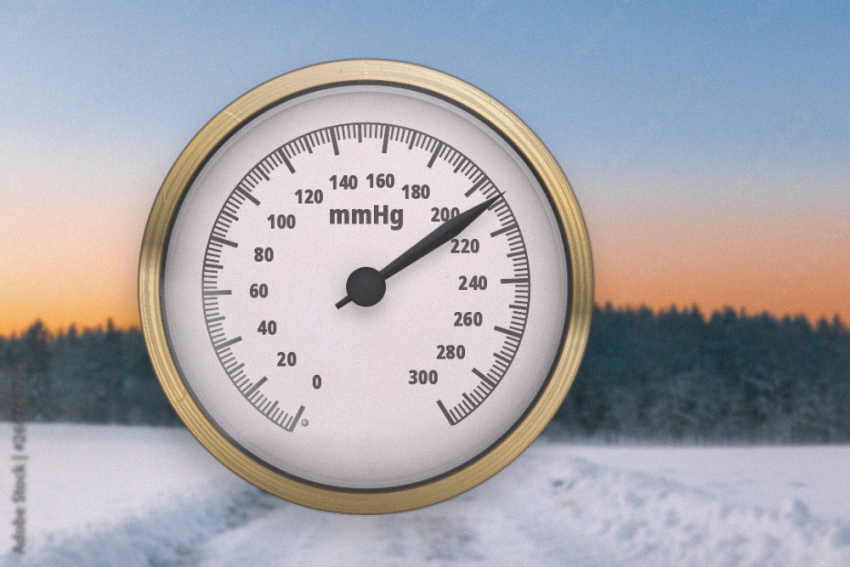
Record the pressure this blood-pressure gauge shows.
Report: 208 mmHg
